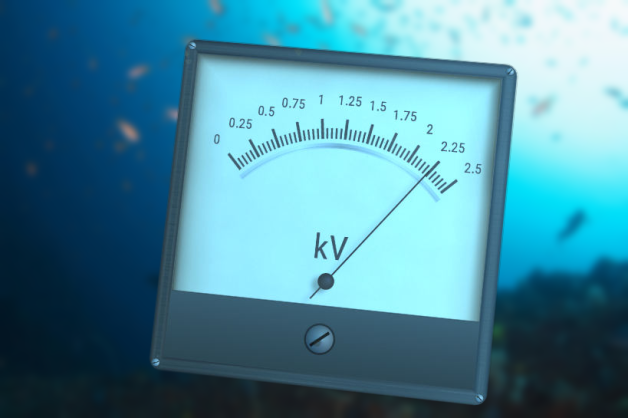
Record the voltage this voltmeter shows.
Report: 2.25 kV
